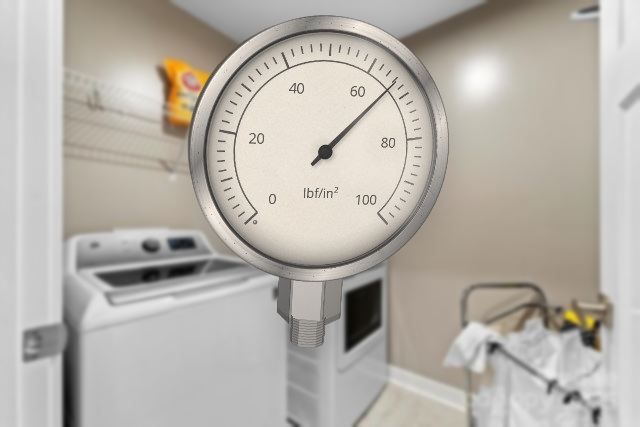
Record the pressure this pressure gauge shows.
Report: 66 psi
